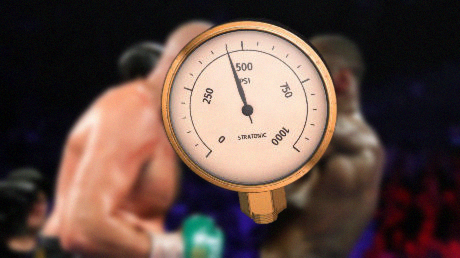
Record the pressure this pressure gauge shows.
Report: 450 psi
